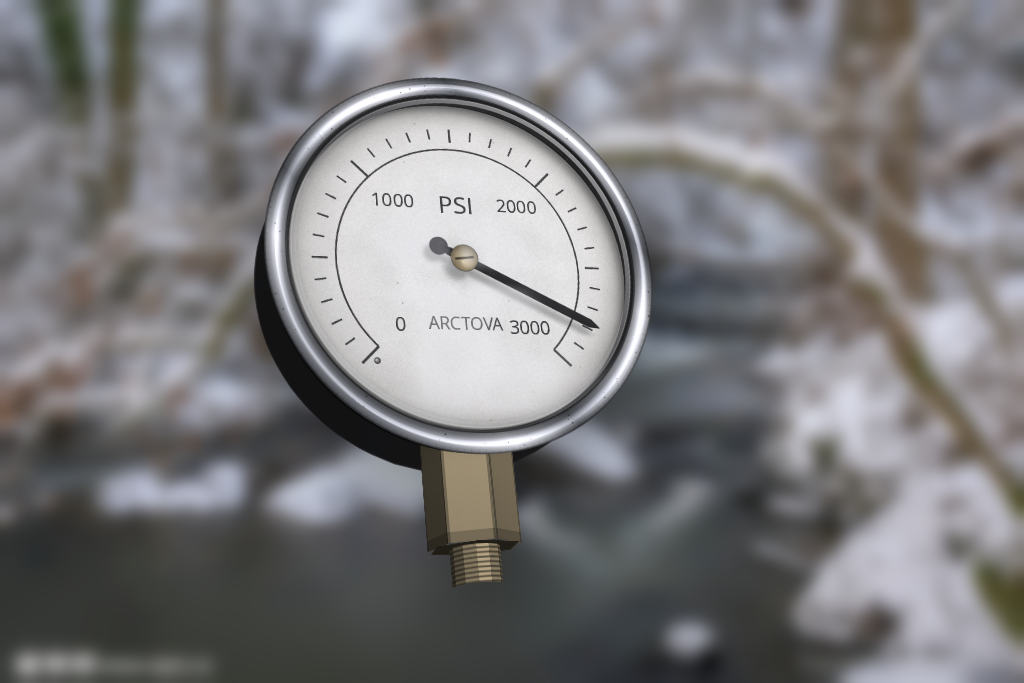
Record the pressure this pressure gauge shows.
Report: 2800 psi
